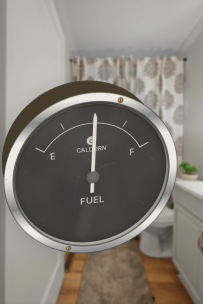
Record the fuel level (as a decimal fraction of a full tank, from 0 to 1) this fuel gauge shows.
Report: 0.5
